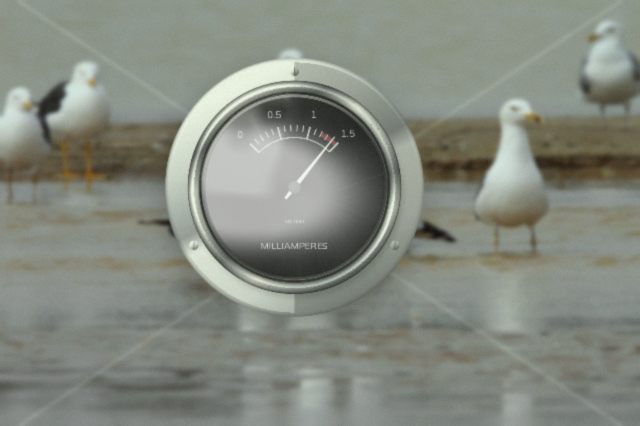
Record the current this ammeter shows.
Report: 1.4 mA
